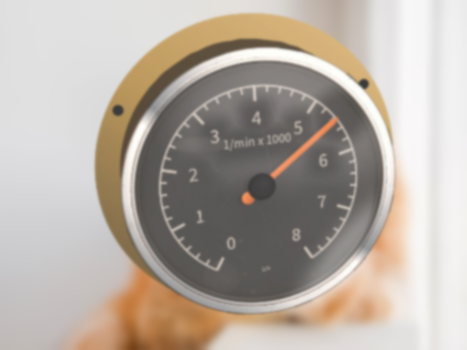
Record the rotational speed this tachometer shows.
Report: 5400 rpm
